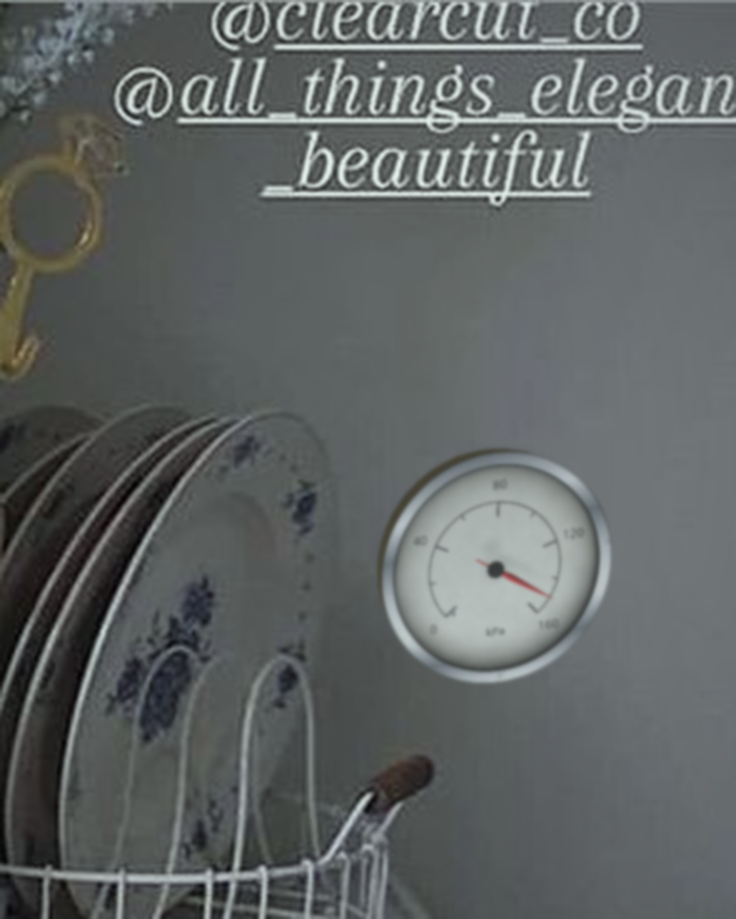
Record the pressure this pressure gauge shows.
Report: 150 kPa
